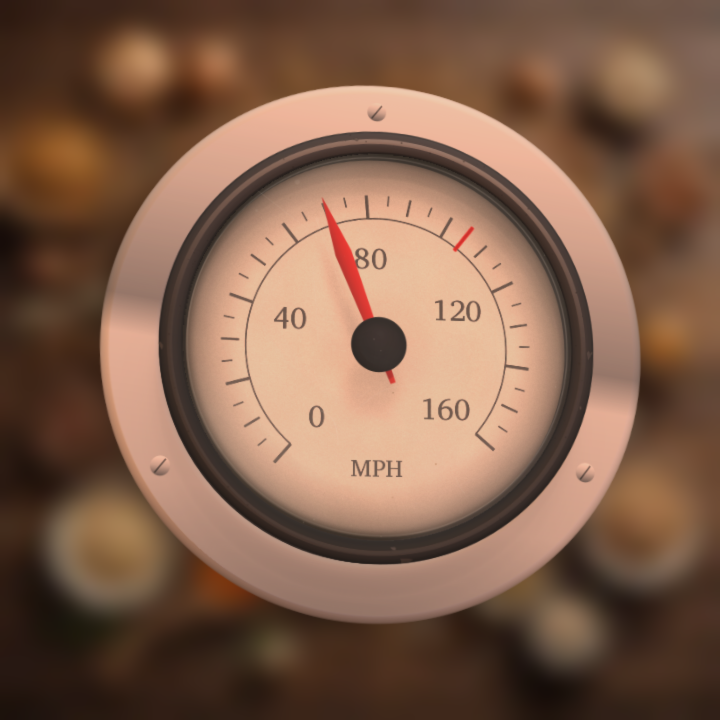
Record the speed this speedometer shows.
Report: 70 mph
